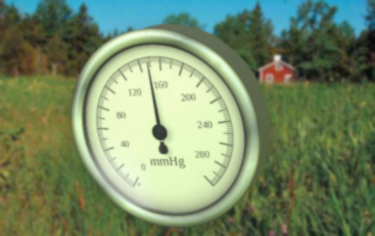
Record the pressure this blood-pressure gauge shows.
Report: 150 mmHg
